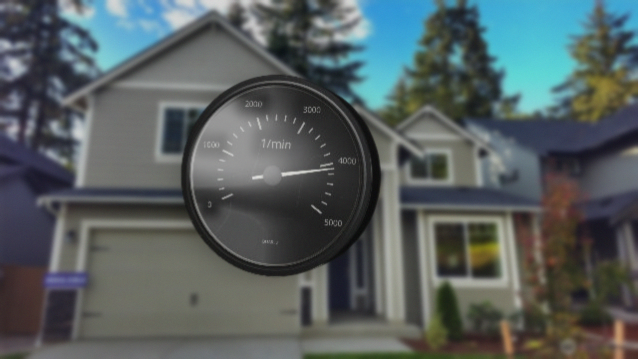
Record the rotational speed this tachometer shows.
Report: 4100 rpm
